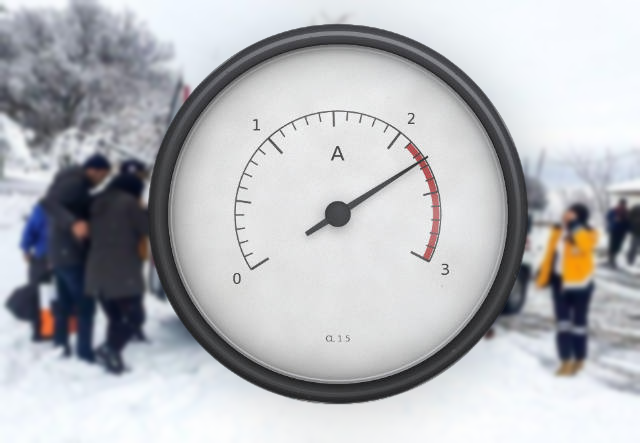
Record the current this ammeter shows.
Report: 2.25 A
